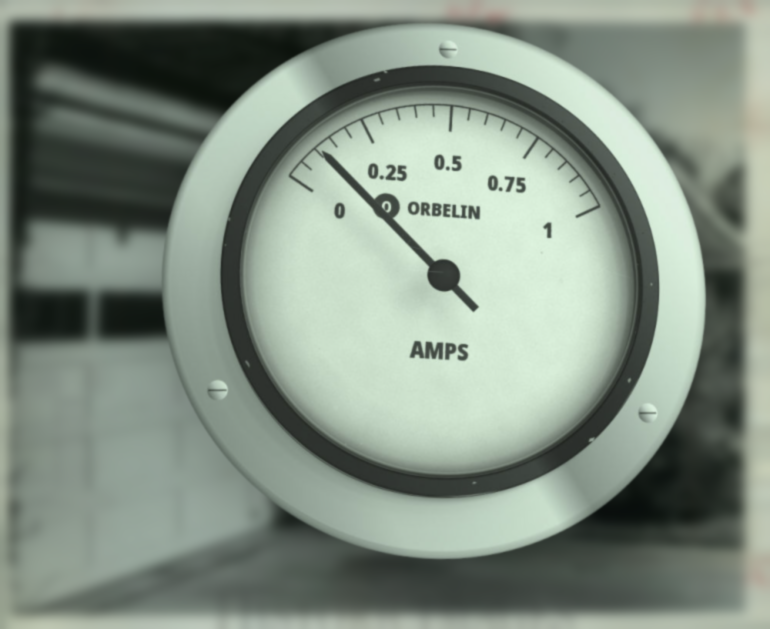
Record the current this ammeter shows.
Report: 0.1 A
